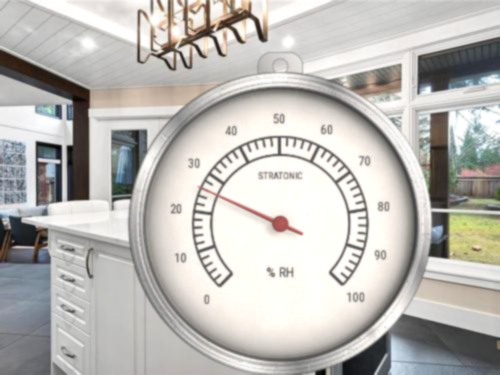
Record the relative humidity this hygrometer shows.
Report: 26 %
